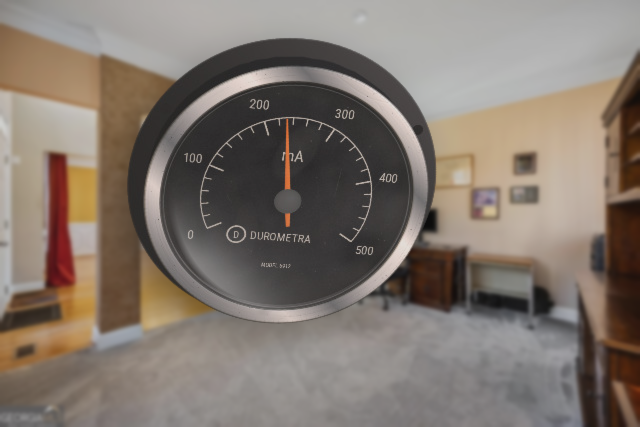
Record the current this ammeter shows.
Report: 230 mA
